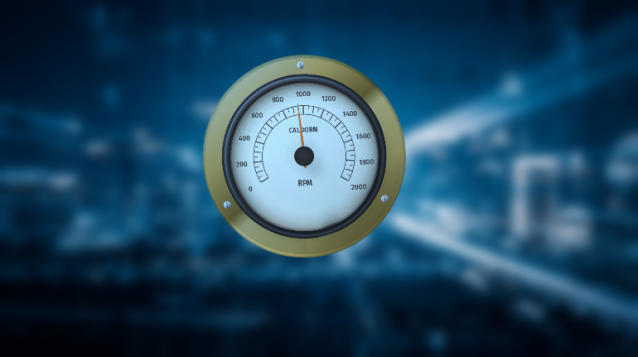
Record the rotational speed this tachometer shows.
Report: 950 rpm
